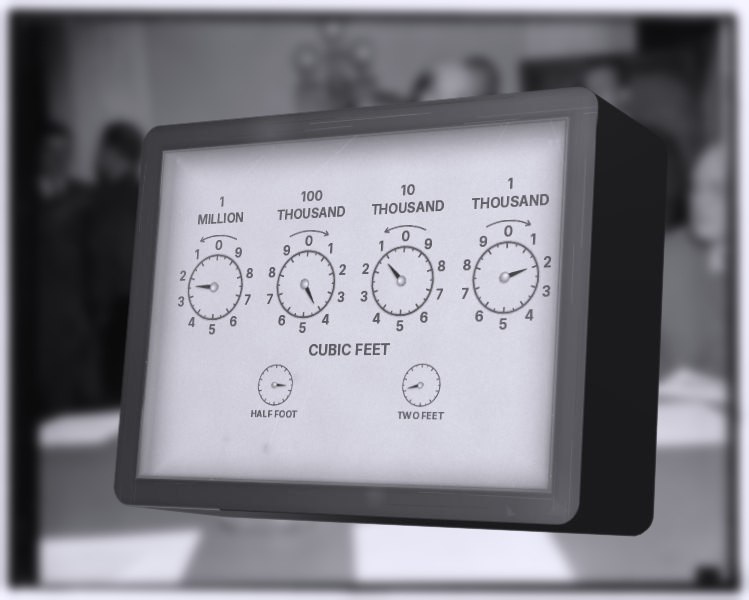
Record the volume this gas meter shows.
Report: 241200 ft³
